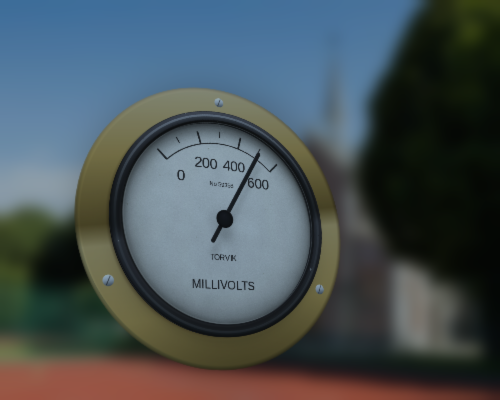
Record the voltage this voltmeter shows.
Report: 500 mV
